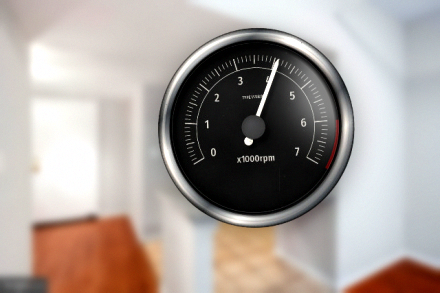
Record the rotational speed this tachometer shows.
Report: 4100 rpm
